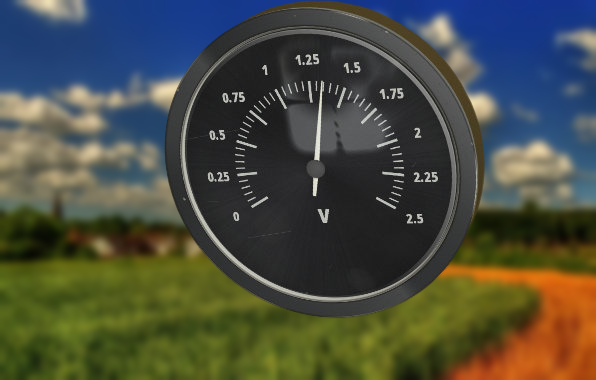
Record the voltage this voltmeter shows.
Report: 1.35 V
